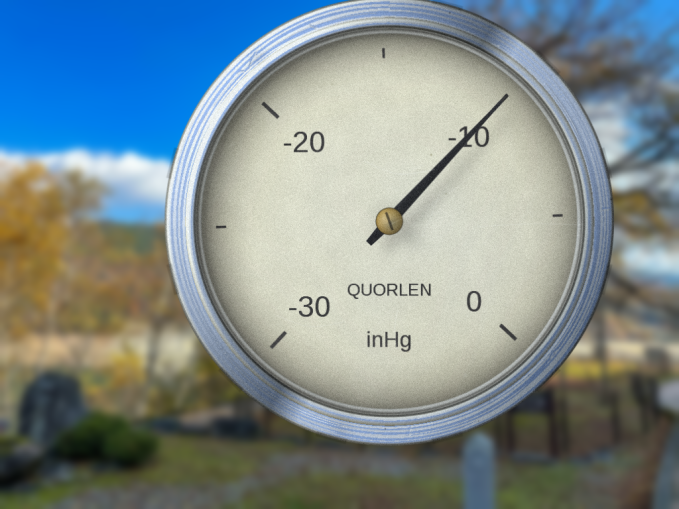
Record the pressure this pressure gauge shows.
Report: -10 inHg
